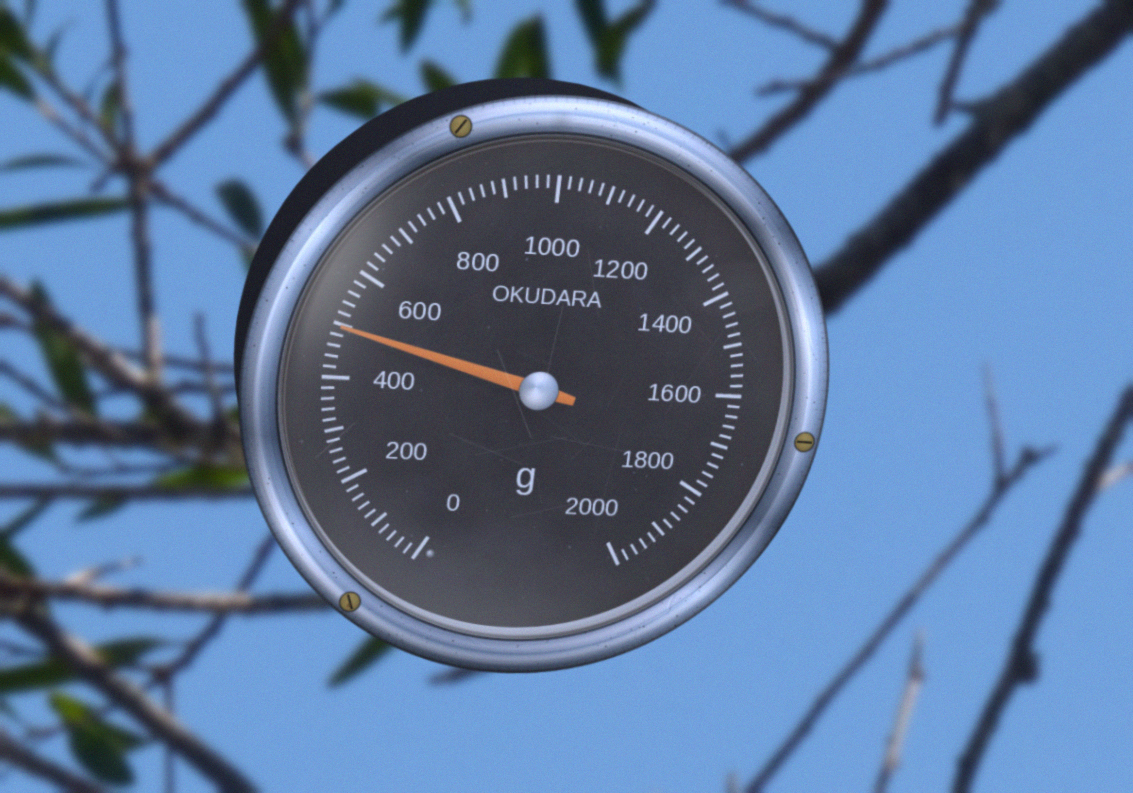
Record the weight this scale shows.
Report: 500 g
